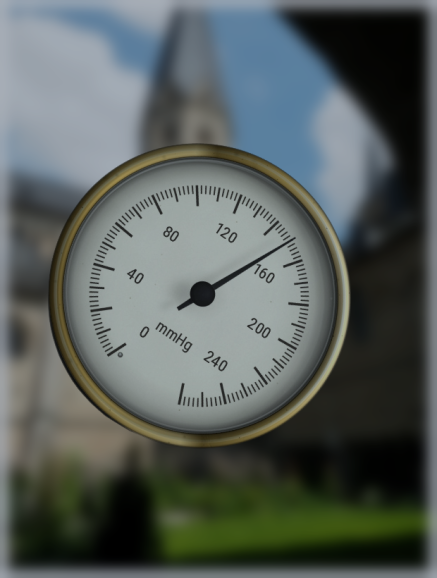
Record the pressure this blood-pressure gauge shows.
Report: 150 mmHg
